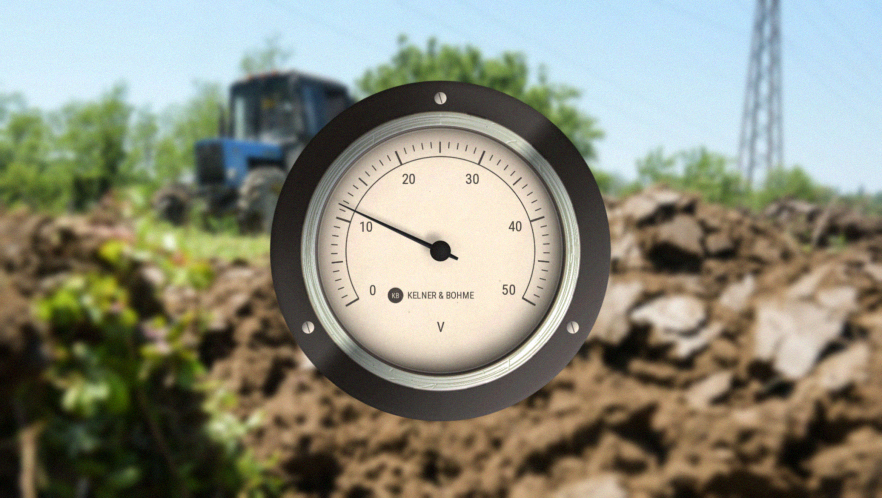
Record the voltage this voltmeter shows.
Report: 11.5 V
